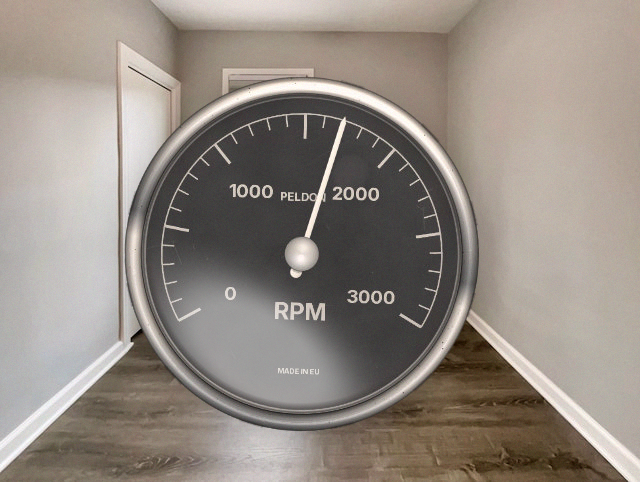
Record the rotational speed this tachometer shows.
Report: 1700 rpm
